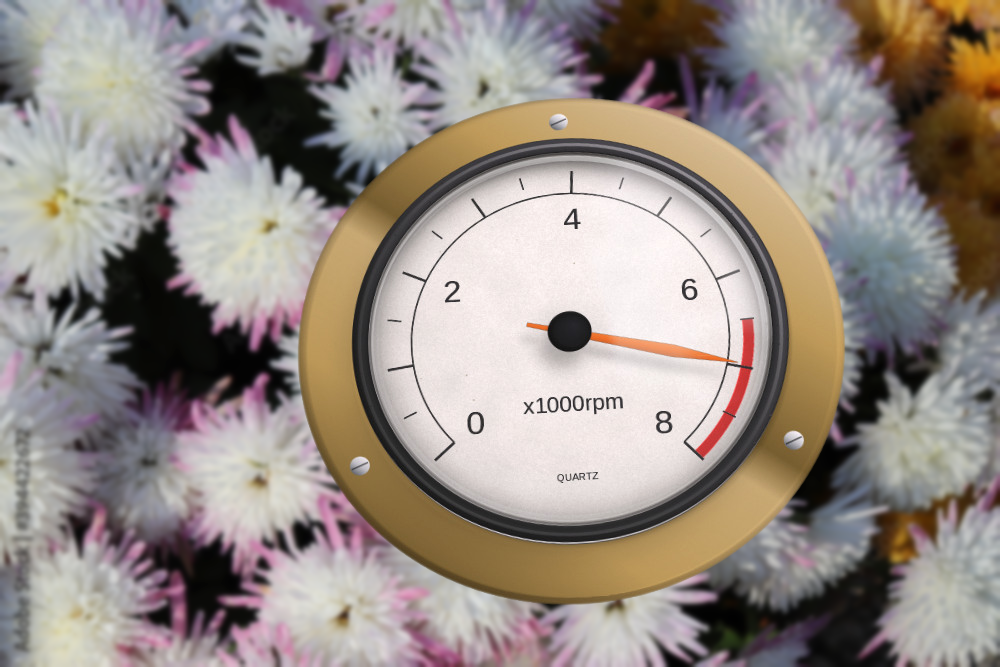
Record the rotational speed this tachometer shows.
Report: 7000 rpm
